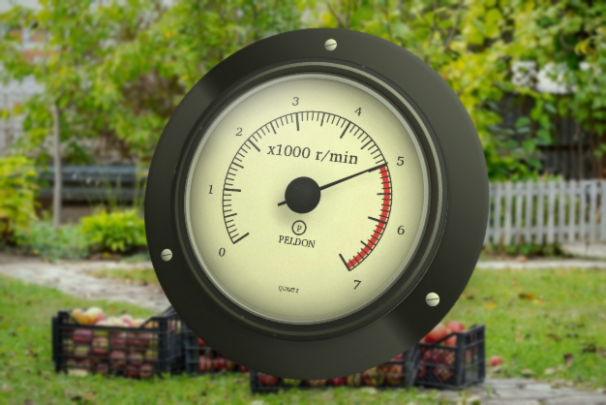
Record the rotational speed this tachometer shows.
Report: 5000 rpm
